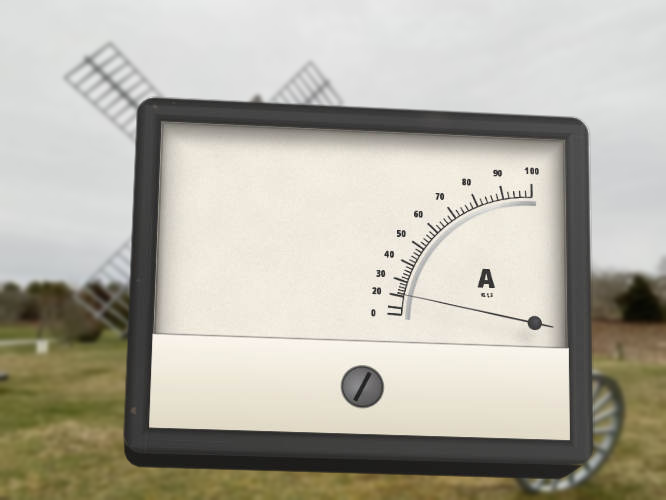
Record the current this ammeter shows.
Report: 20 A
